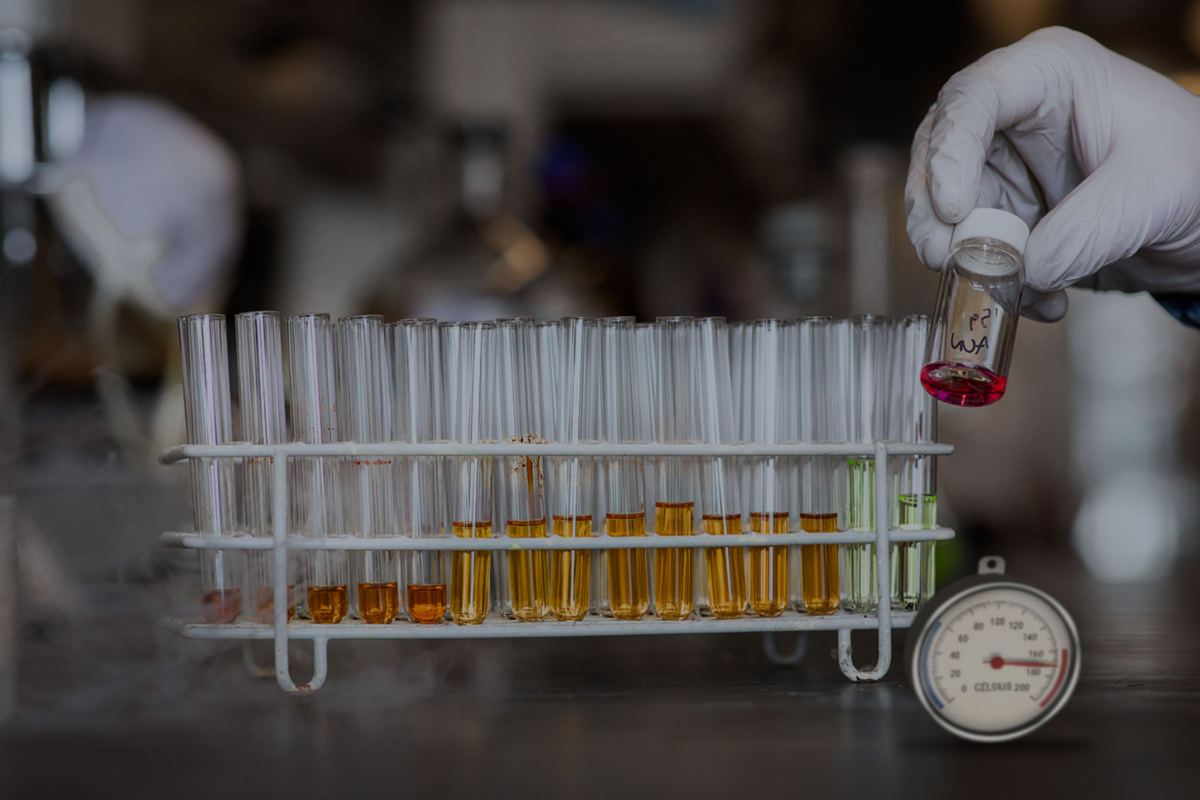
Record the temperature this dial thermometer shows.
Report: 170 °C
